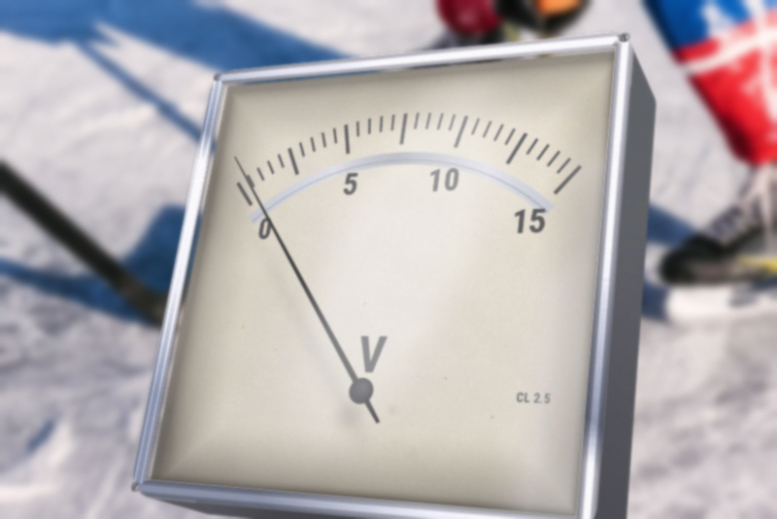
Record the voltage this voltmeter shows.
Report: 0.5 V
